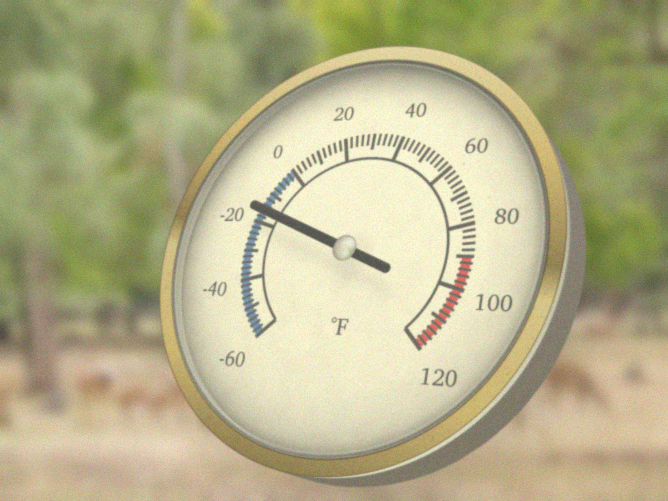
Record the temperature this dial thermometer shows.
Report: -16 °F
